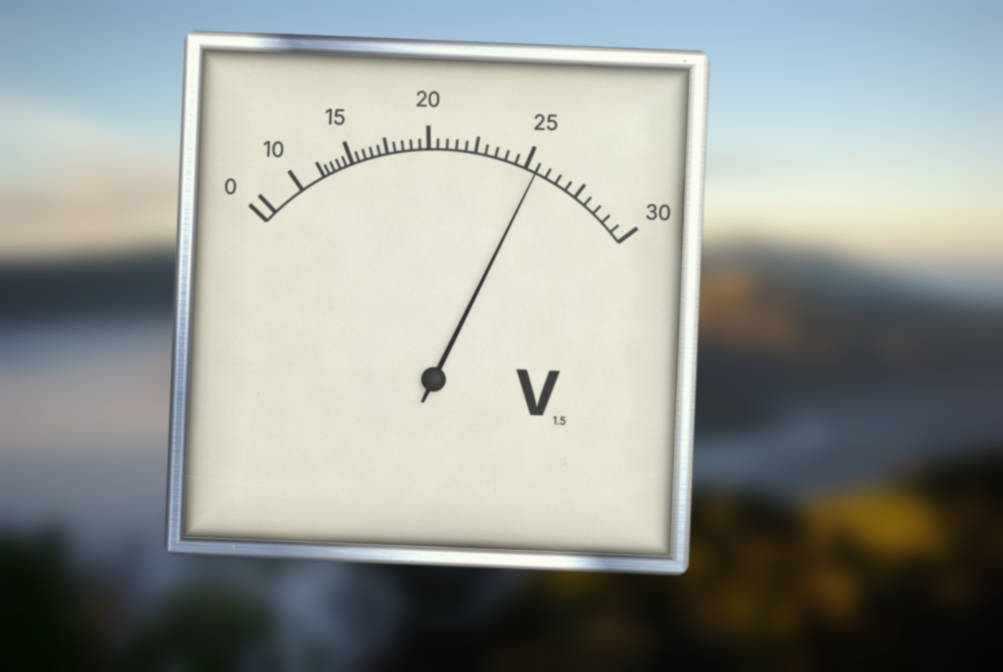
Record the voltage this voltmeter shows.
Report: 25.5 V
